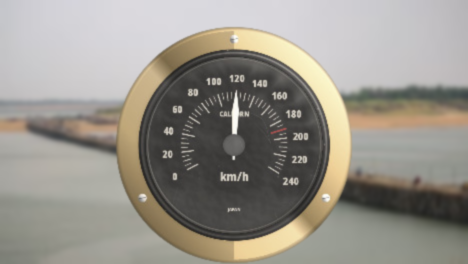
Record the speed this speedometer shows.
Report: 120 km/h
